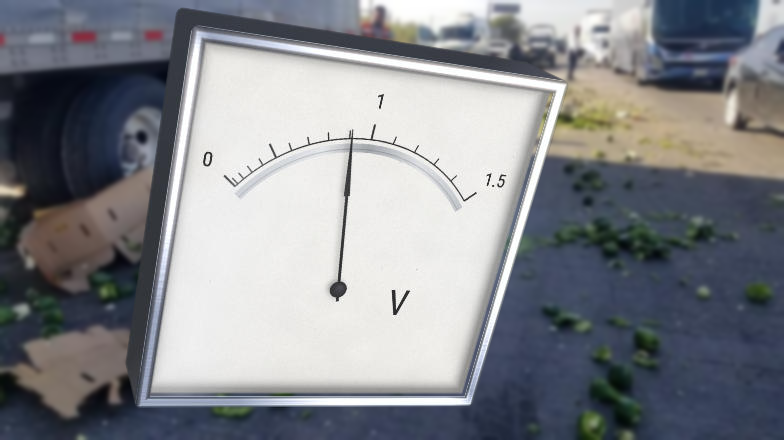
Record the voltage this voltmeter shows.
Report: 0.9 V
